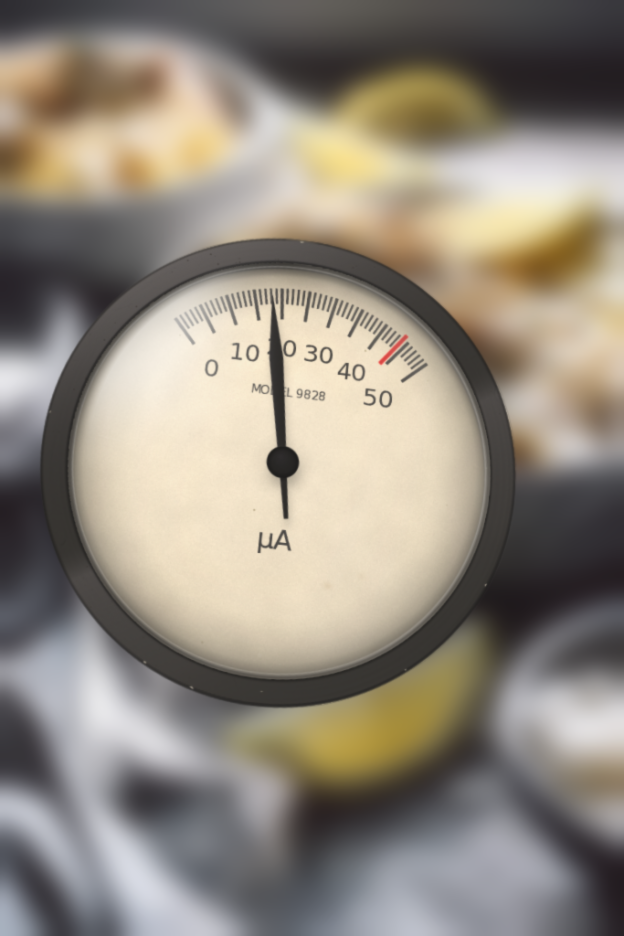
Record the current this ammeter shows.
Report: 18 µA
